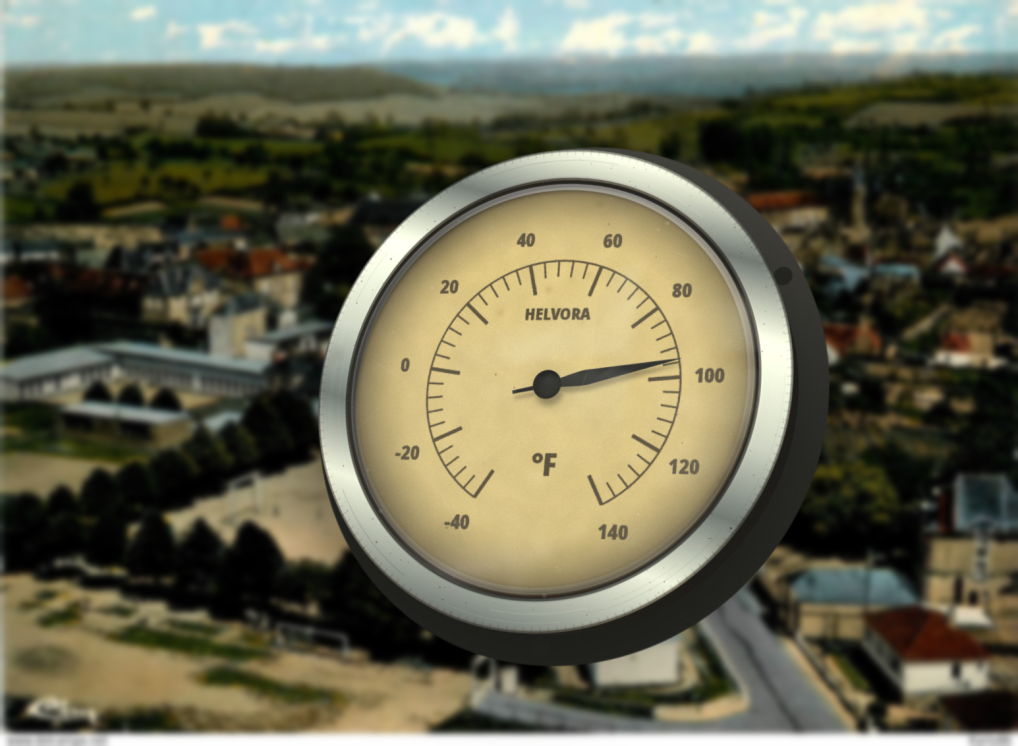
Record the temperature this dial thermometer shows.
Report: 96 °F
